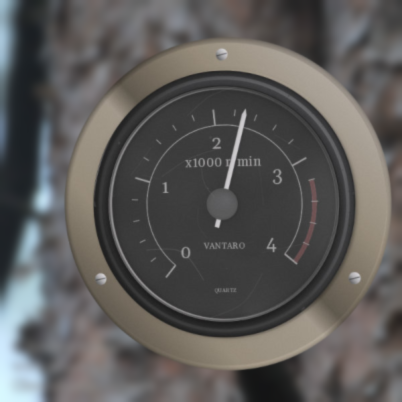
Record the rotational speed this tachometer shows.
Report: 2300 rpm
